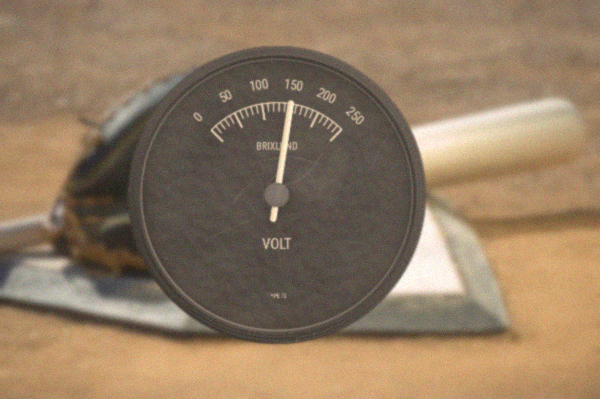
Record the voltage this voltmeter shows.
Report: 150 V
